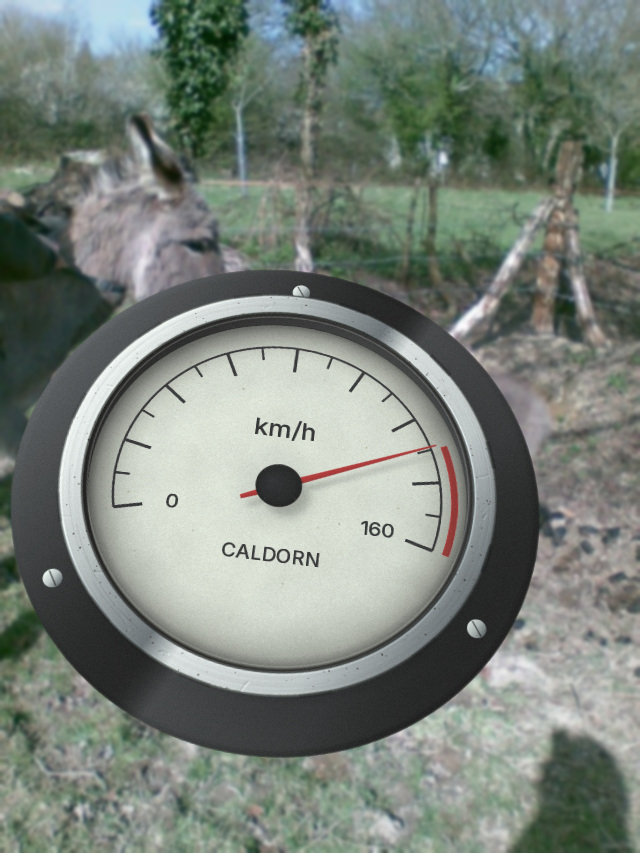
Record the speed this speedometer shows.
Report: 130 km/h
